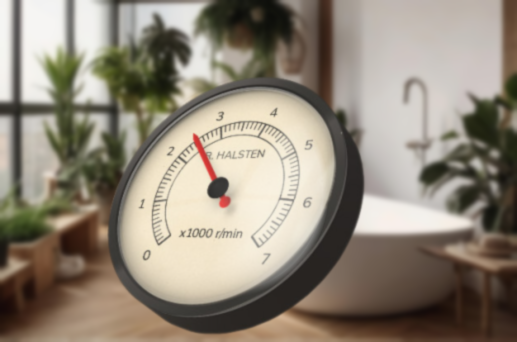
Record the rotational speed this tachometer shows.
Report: 2500 rpm
